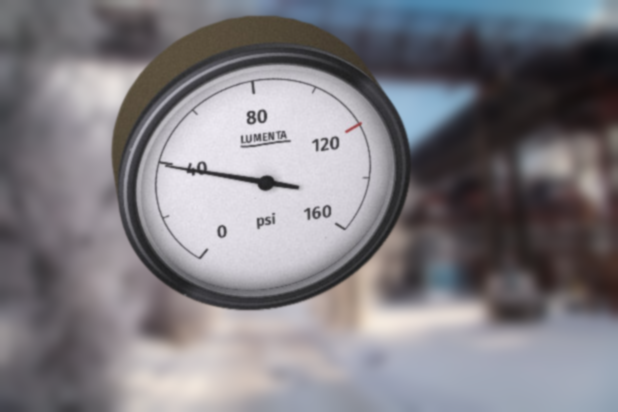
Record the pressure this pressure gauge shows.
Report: 40 psi
